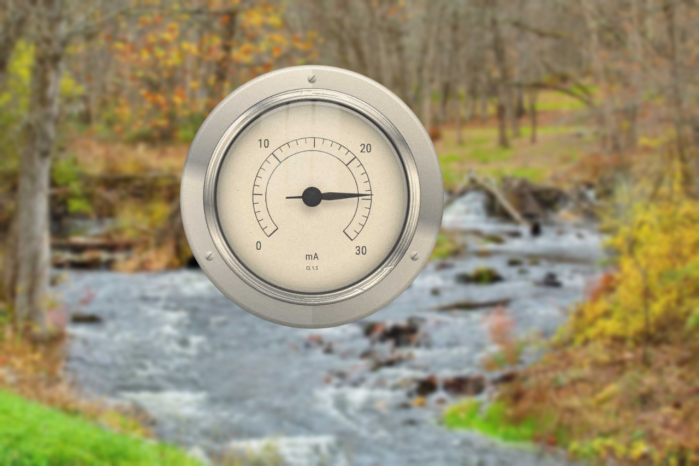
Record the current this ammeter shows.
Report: 24.5 mA
